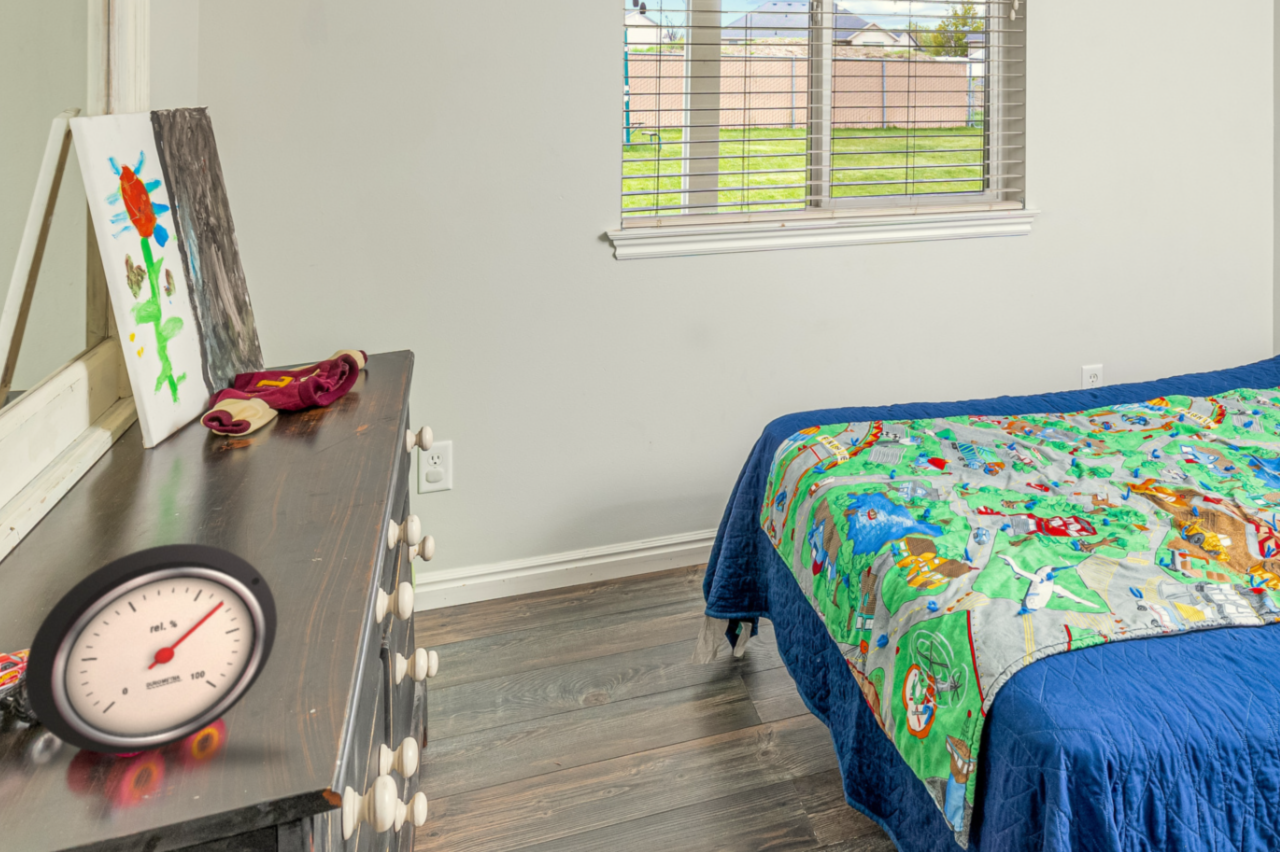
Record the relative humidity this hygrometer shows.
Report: 68 %
